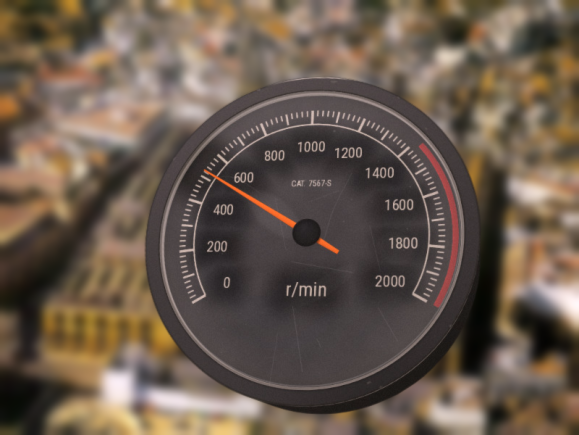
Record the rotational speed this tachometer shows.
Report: 520 rpm
